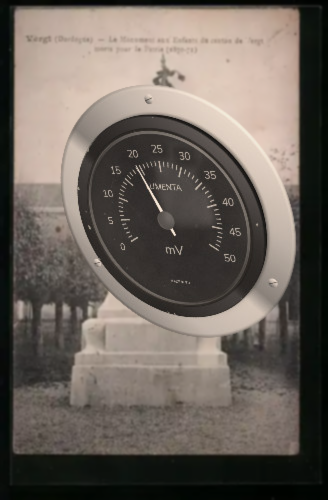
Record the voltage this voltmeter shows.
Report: 20 mV
